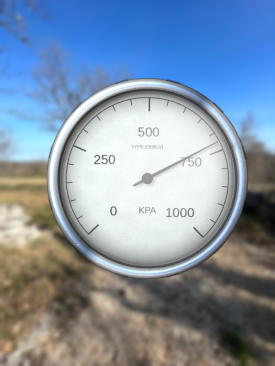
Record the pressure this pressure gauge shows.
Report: 725 kPa
